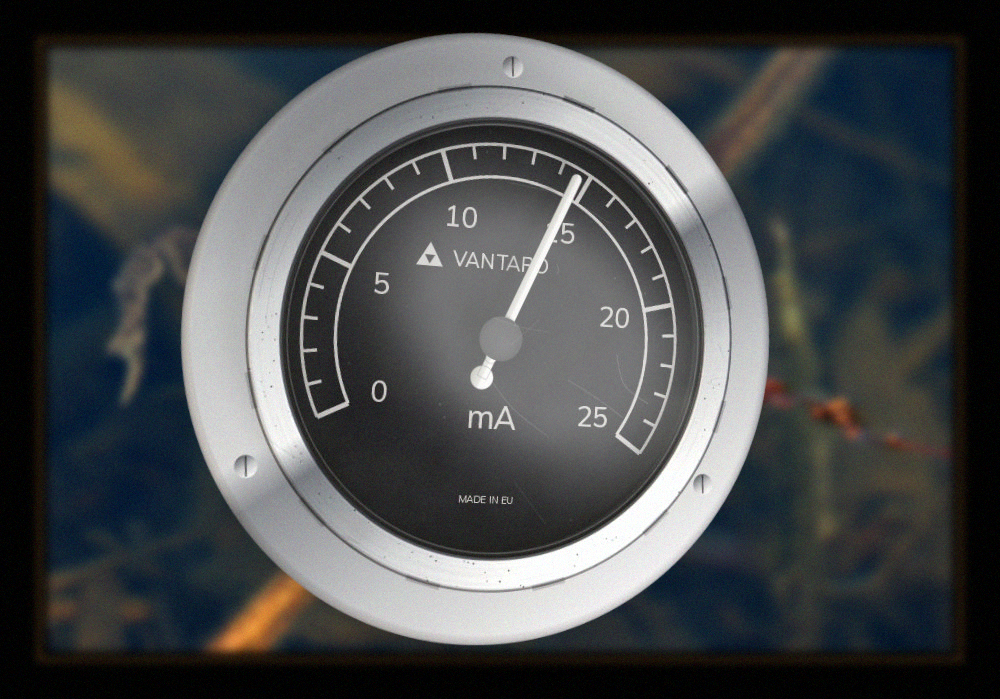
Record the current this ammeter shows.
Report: 14.5 mA
